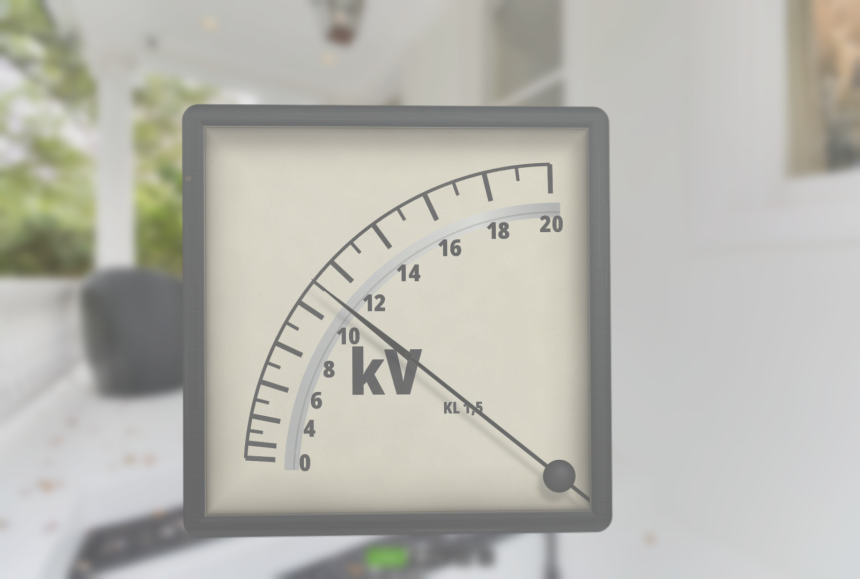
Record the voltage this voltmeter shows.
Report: 11 kV
